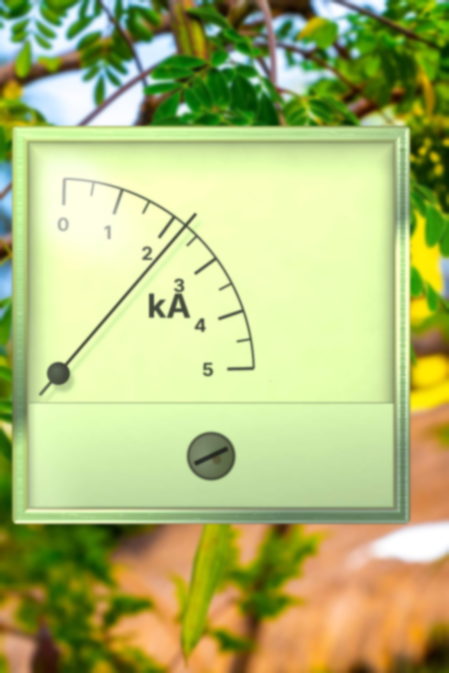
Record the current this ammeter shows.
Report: 2.25 kA
